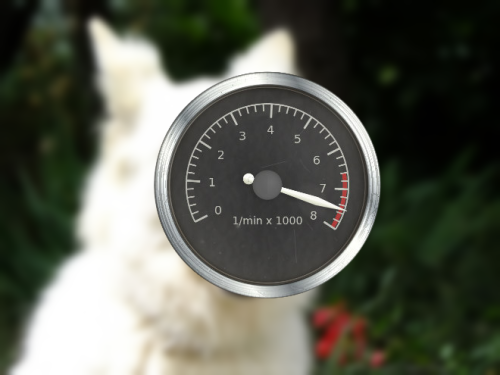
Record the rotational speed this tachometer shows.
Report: 7500 rpm
